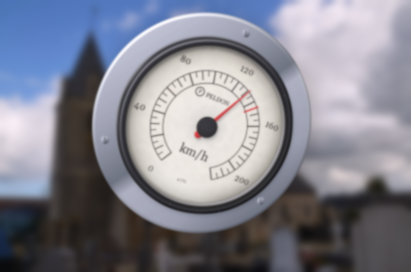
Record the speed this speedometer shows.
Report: 130 km/h
